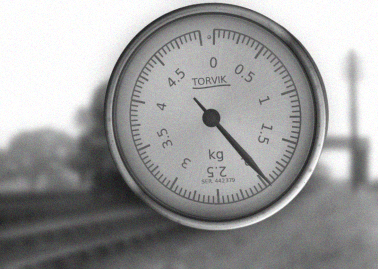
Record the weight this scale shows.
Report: 1.95 kg
